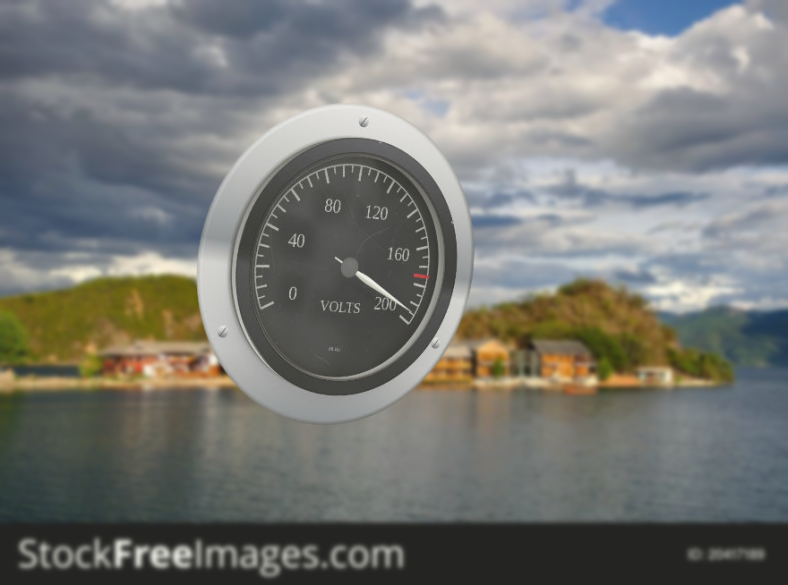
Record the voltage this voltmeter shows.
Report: 195 V
